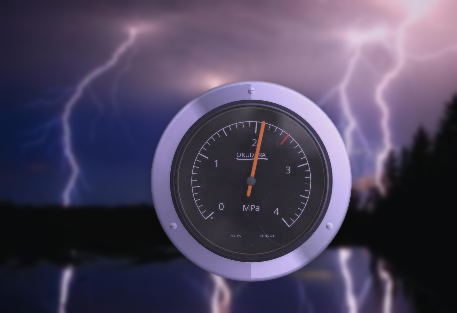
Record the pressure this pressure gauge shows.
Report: 2.1 MPa
